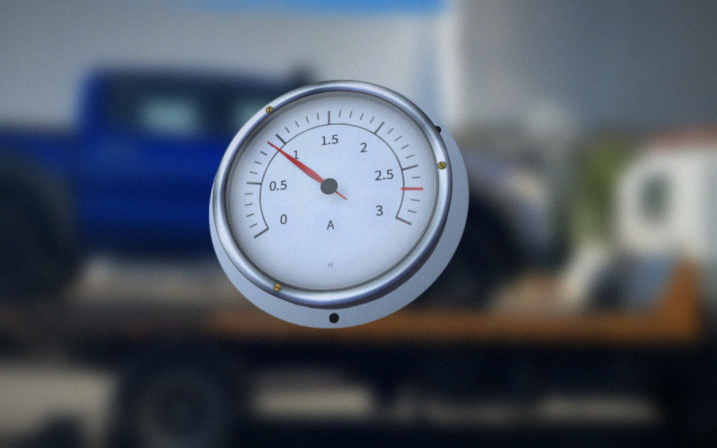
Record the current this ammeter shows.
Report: 0.9 A
